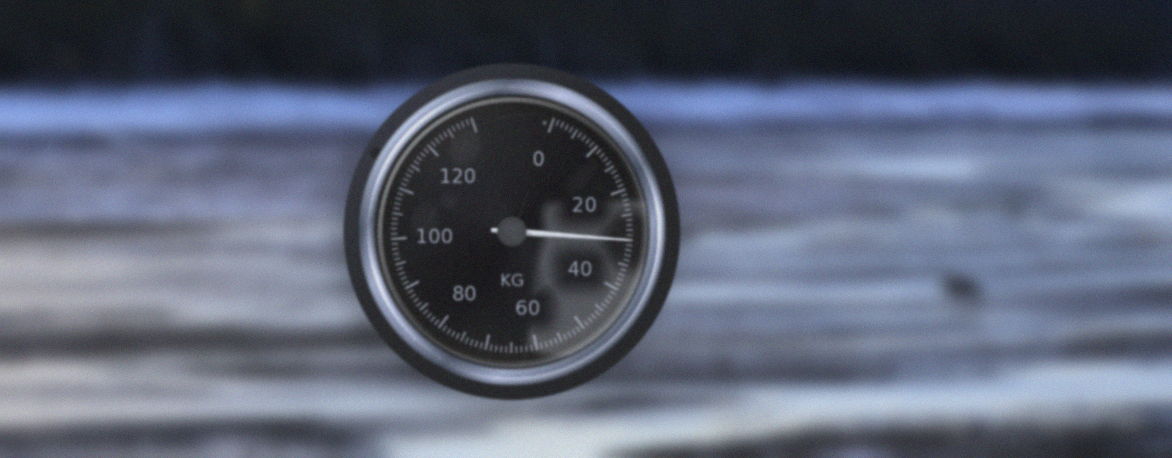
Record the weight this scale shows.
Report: 30 kg
